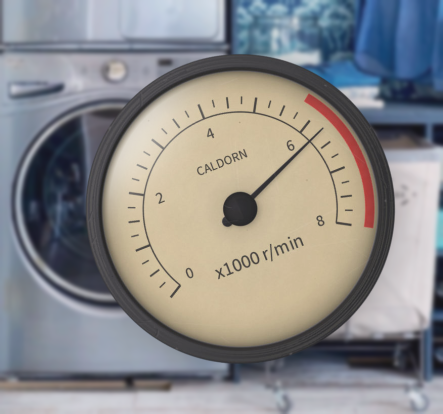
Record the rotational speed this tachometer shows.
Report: 6250 rpm
